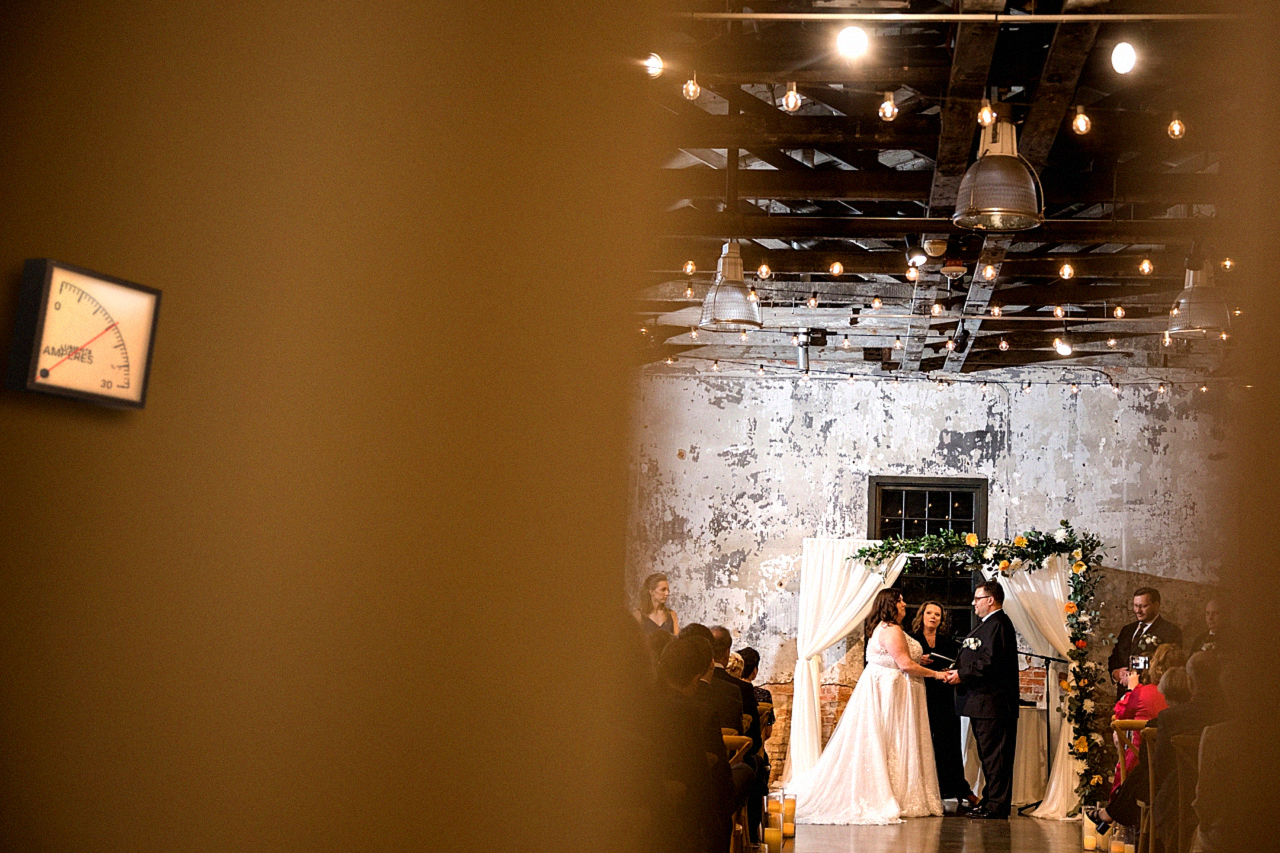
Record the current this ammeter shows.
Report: 15 A
